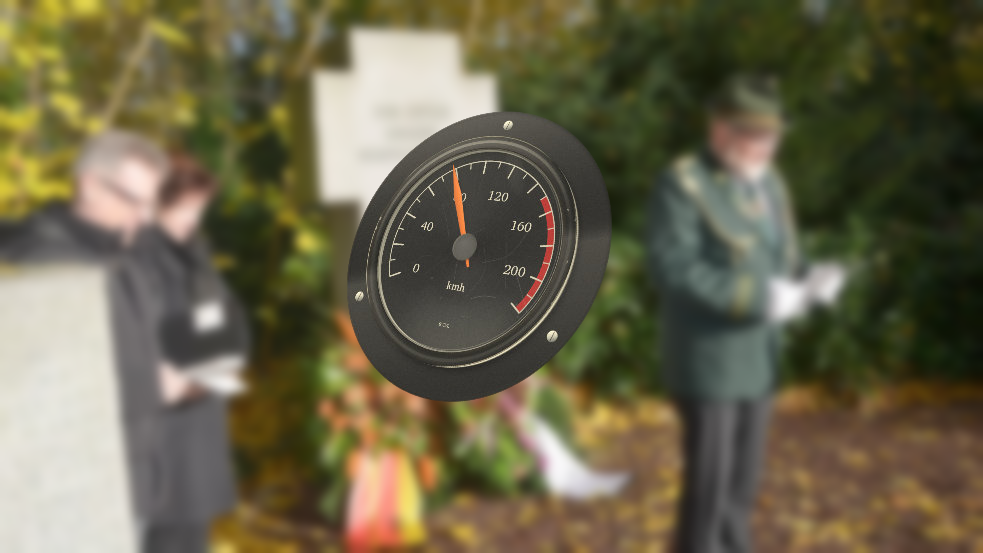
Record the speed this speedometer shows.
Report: 80 km/h
